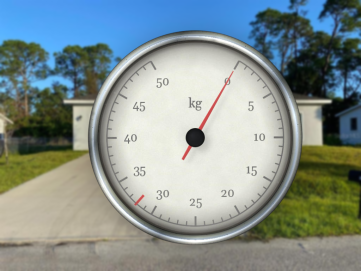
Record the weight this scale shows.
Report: 0 kg
